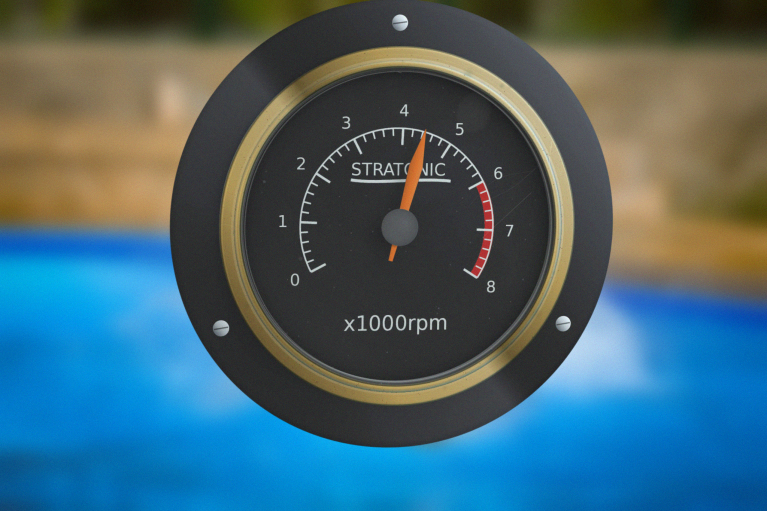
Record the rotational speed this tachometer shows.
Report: 4400 rpm
